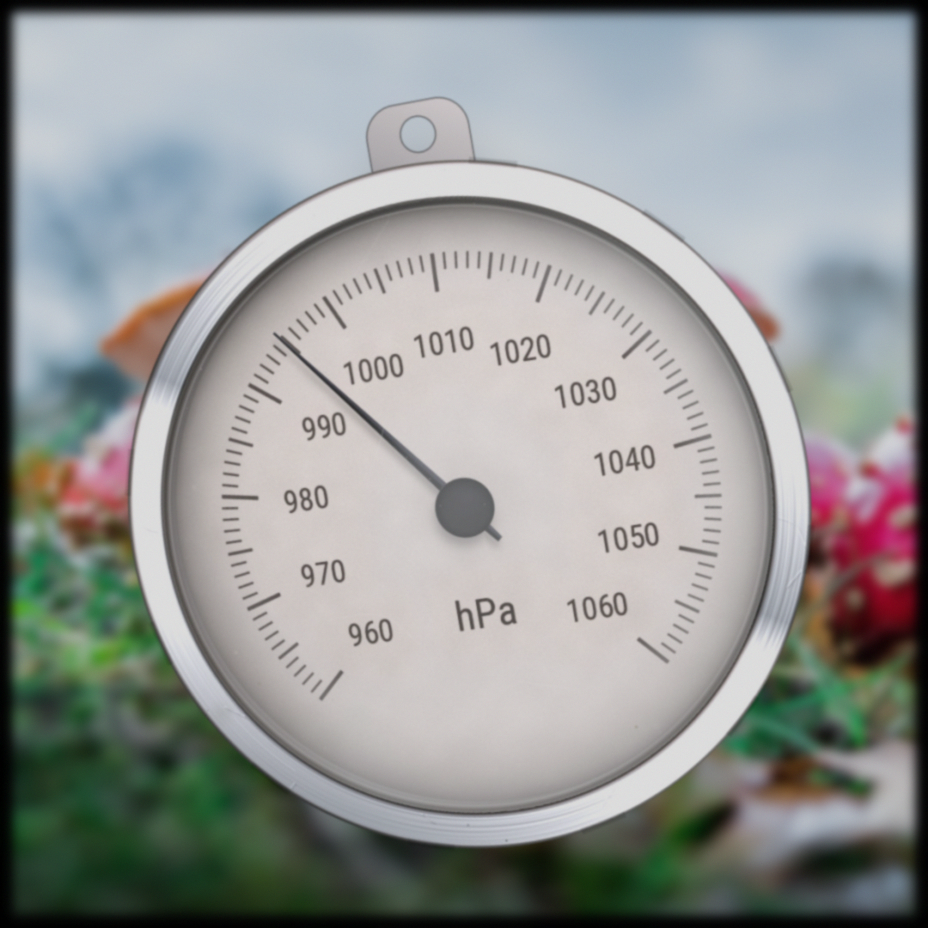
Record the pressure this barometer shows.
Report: 995 hPa
